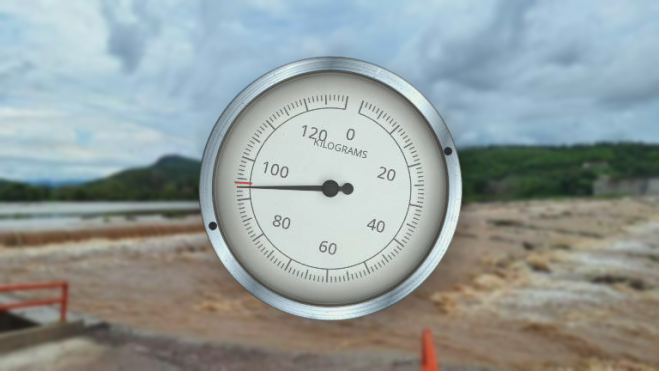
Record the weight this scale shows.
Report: 93 kg
